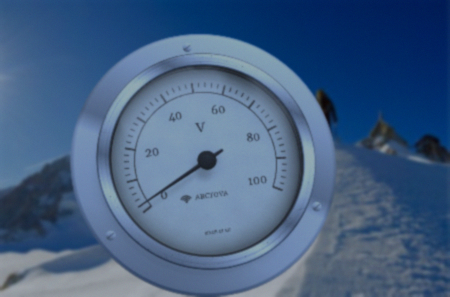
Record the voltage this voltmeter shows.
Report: 2 V
